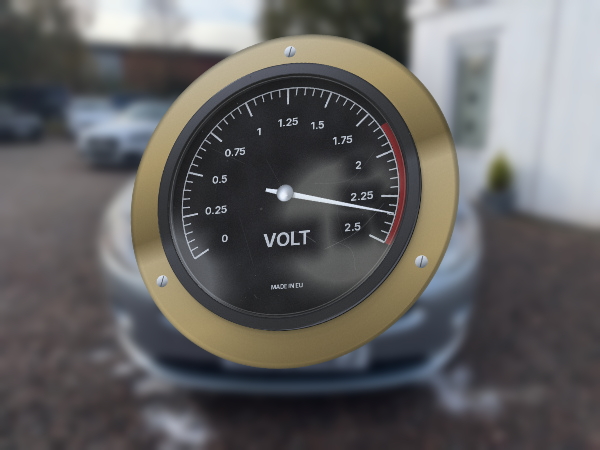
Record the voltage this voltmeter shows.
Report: 2.35 V
